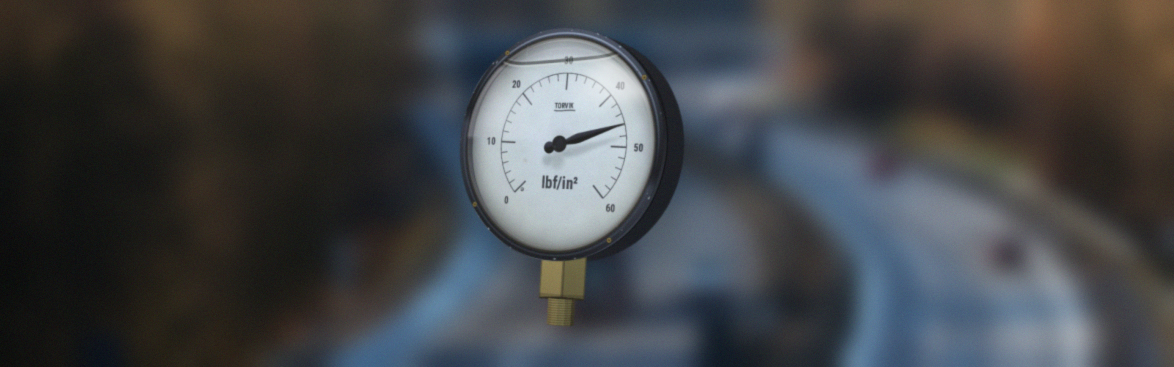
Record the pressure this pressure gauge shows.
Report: 46 psi
